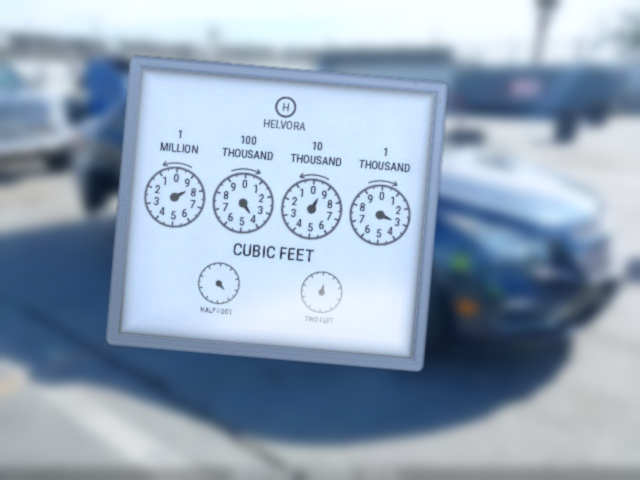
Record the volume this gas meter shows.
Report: 839300 ft³
